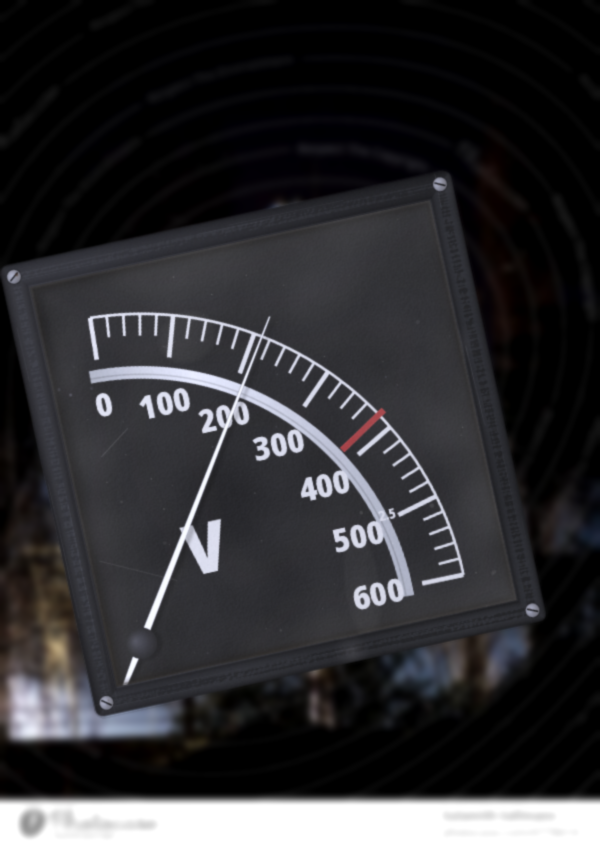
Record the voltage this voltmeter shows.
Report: 210 V
